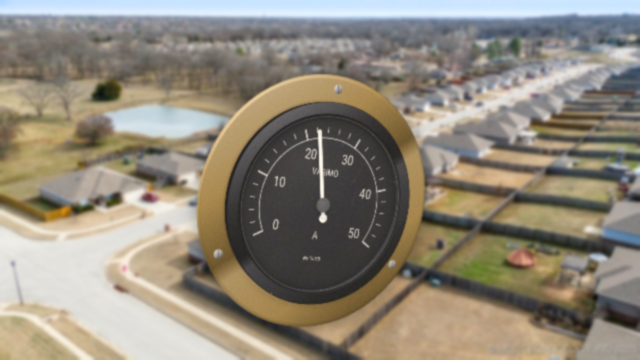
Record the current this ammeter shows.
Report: 22 A
